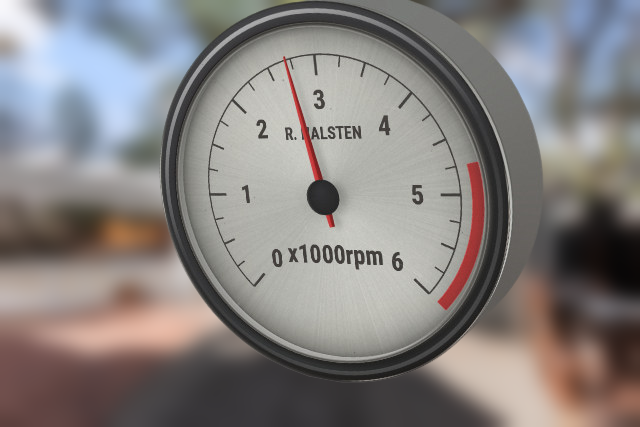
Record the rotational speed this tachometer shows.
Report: 2750 rpm
